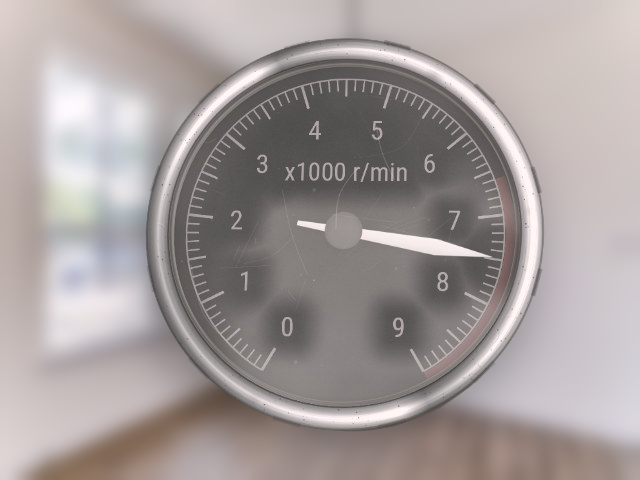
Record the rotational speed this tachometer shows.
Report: 7500 rpm
